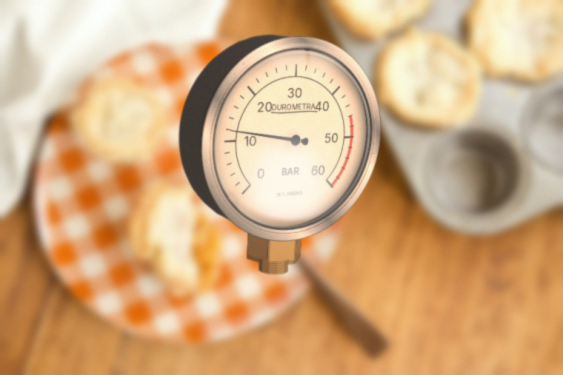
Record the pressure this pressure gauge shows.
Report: 12 bar
